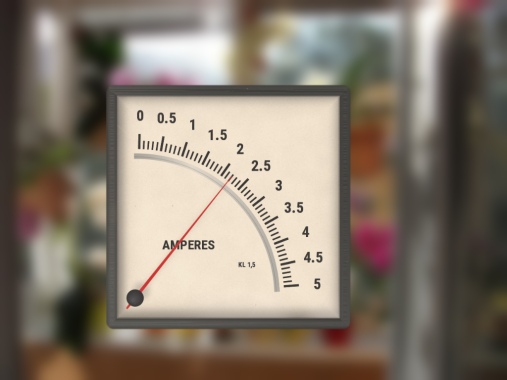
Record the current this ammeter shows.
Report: 2.2 A
